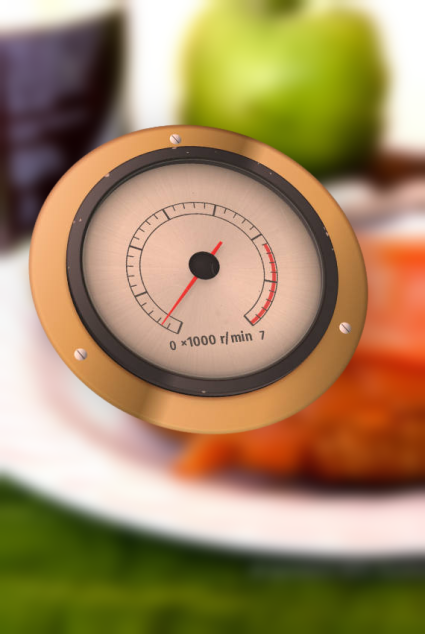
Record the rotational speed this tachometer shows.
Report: 300 rpm
